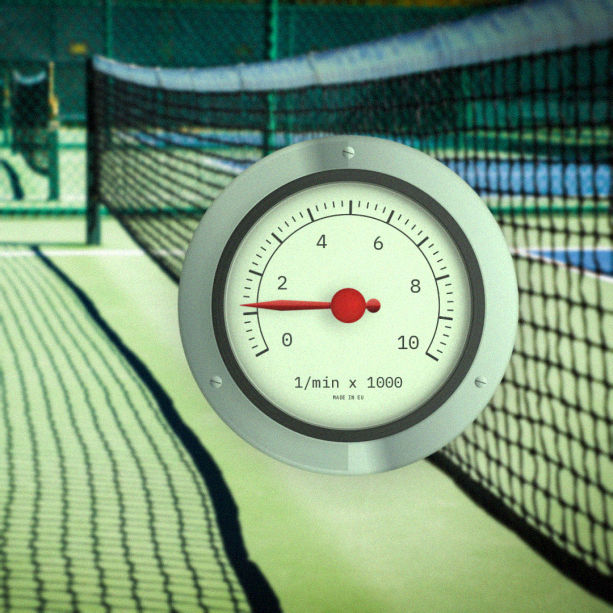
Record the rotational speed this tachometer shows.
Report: 1200 rpm
